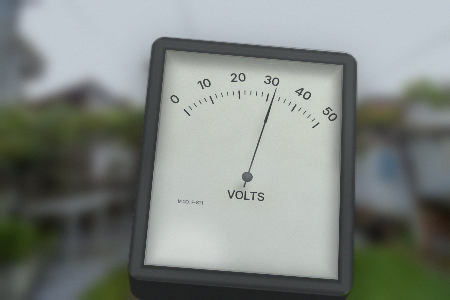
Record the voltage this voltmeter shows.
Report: 32 V
